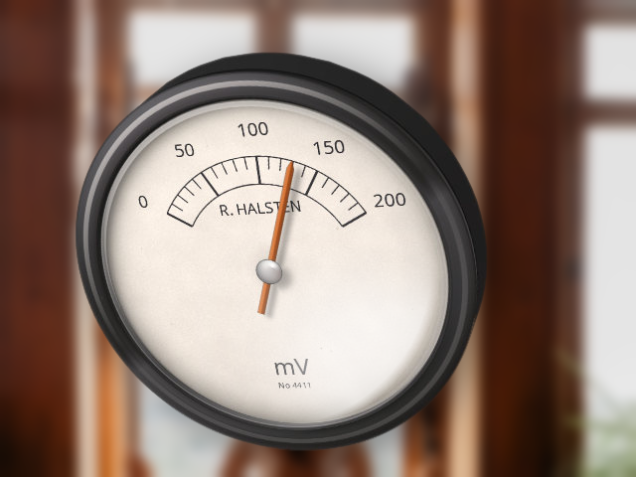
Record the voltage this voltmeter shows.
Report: 130 mV
